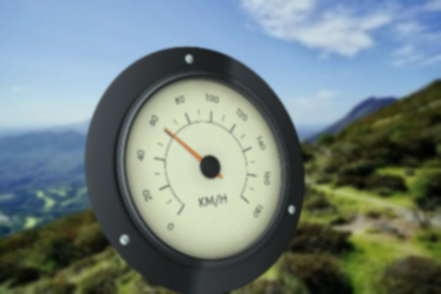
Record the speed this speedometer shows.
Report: 60 km/h
